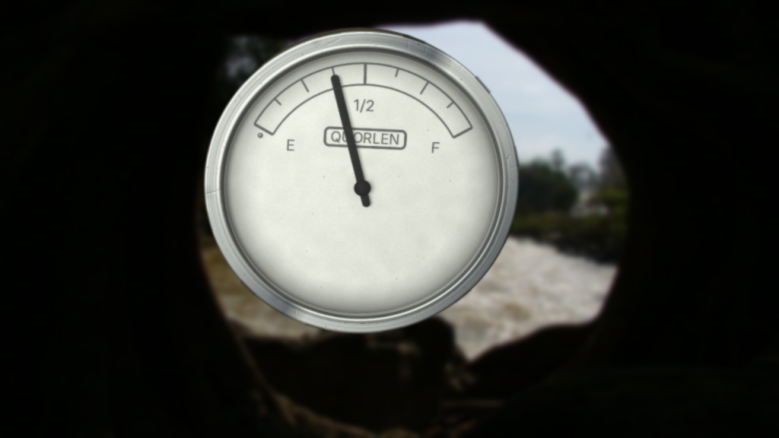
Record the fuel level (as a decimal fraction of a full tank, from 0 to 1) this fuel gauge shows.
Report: 0.375
